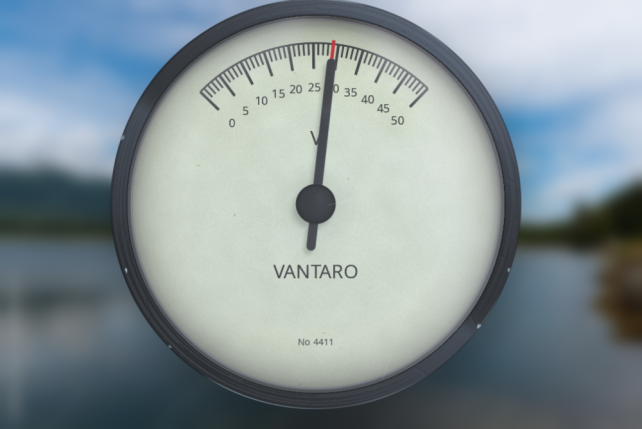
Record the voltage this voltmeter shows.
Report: 29 V
